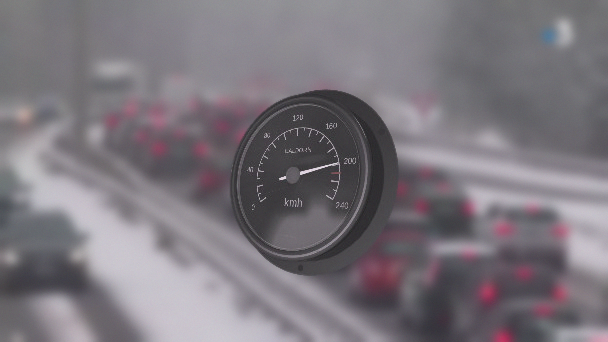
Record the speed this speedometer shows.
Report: 200 km/h
